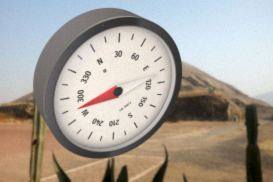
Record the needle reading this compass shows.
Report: 285 °
